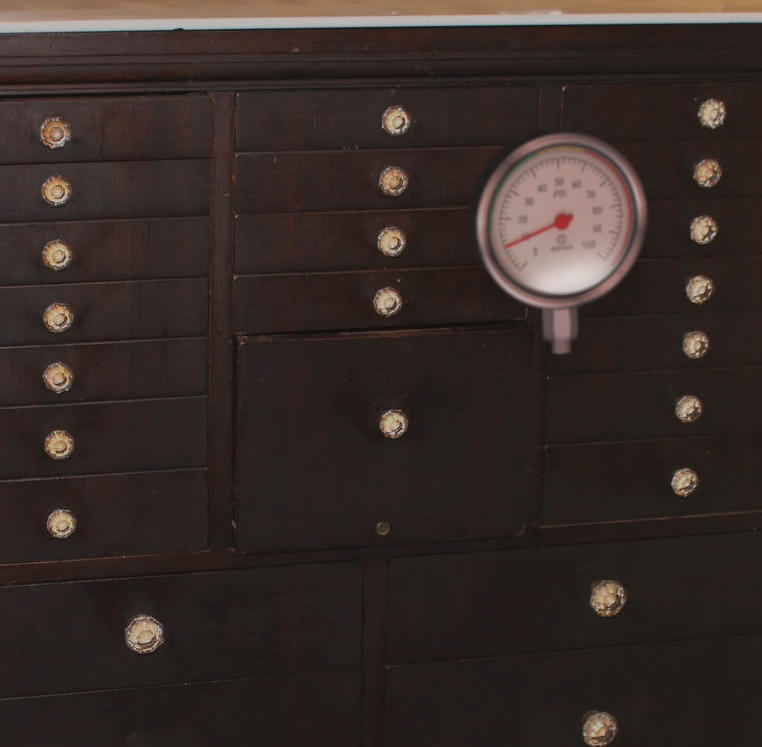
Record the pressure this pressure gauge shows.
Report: 10 psi
